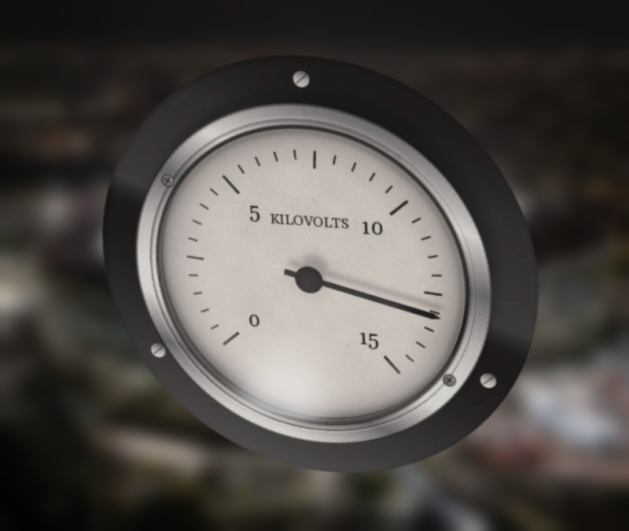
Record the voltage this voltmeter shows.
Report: 13 kV
